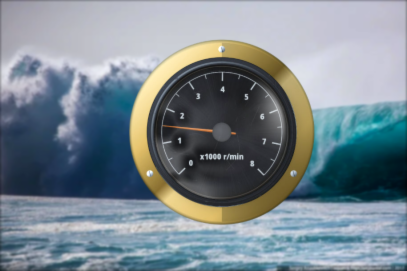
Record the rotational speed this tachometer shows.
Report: 1500 rpm
